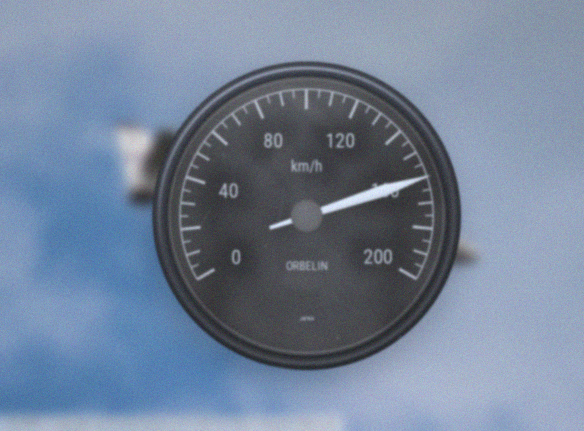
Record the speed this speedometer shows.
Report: 160 km/h
